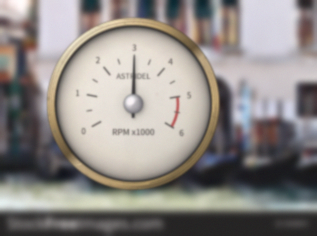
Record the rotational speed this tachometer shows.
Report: 3000 rpm
